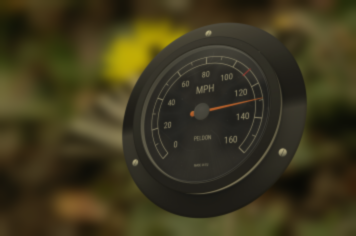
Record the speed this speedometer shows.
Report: 130 mph
